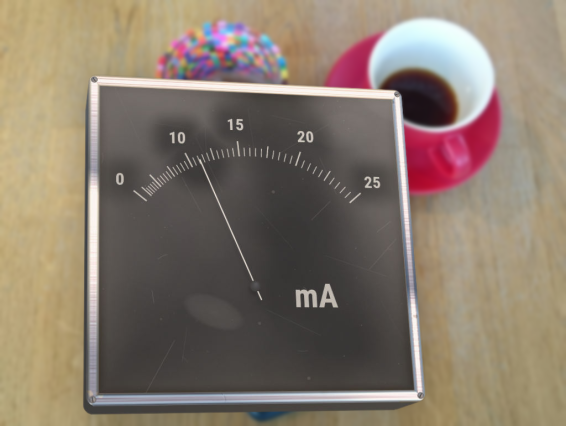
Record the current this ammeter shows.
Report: 11 mA
